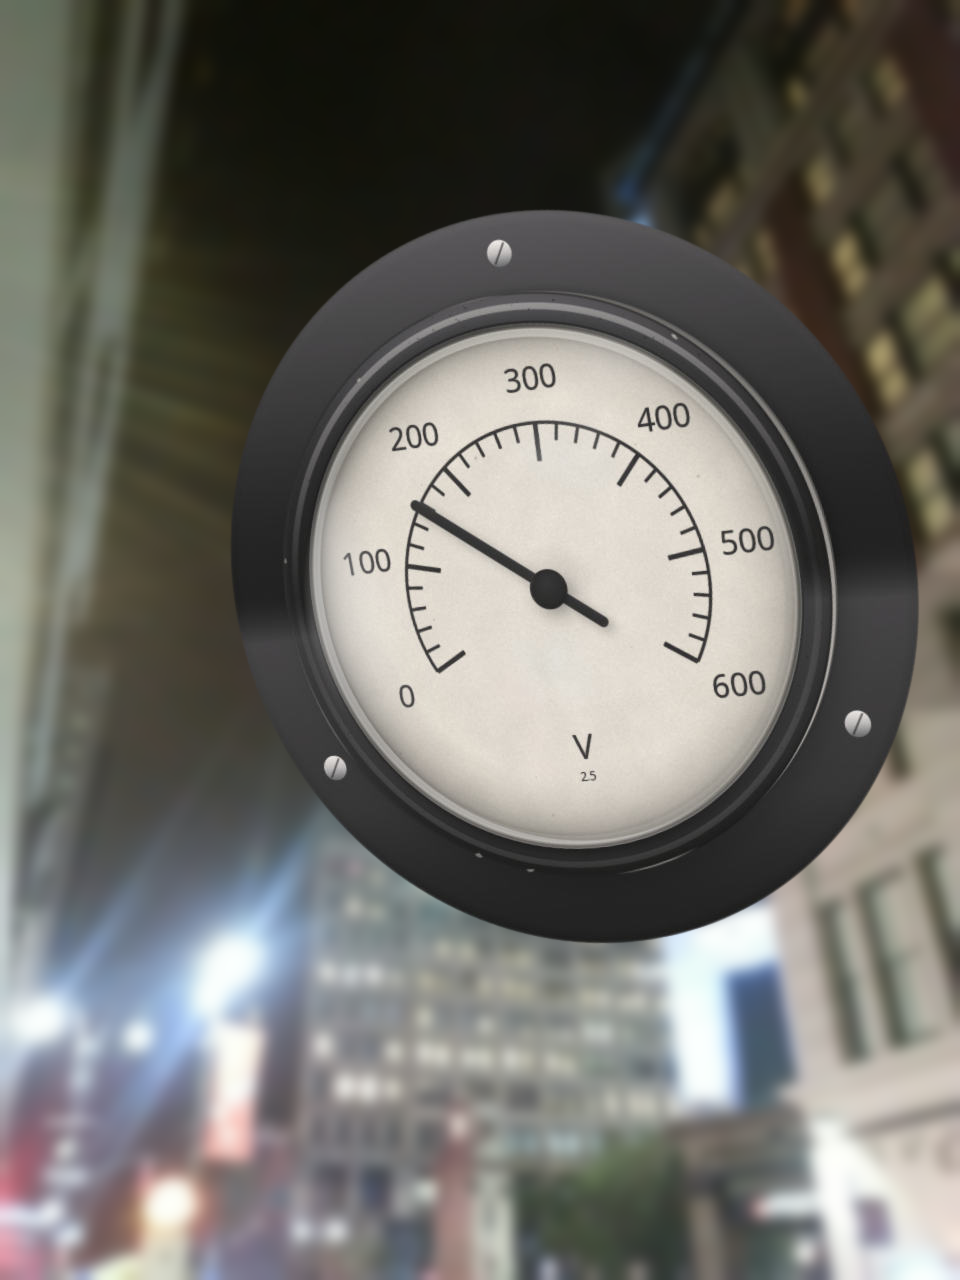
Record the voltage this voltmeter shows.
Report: 160 V
